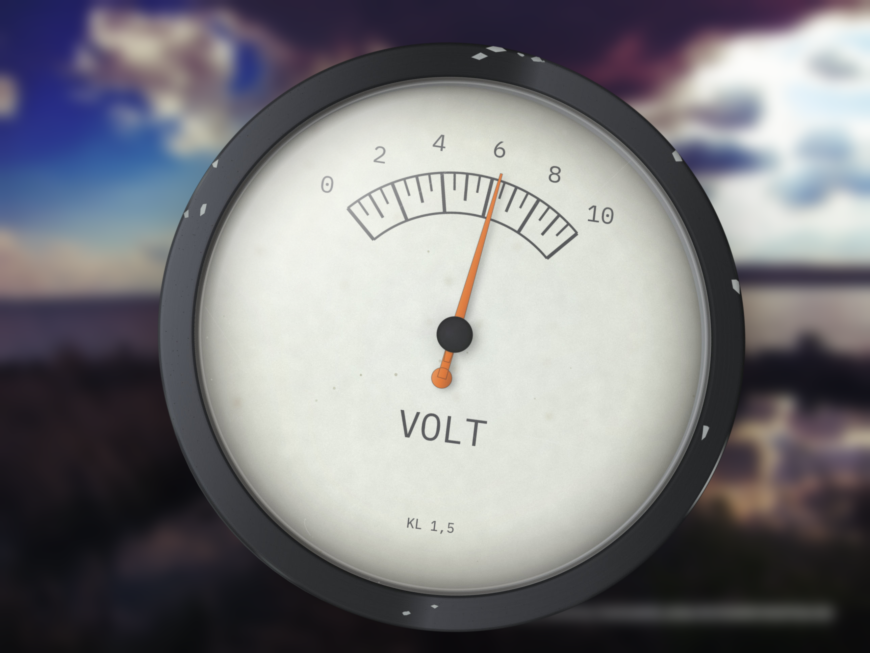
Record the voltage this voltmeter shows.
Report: 6.25 V
